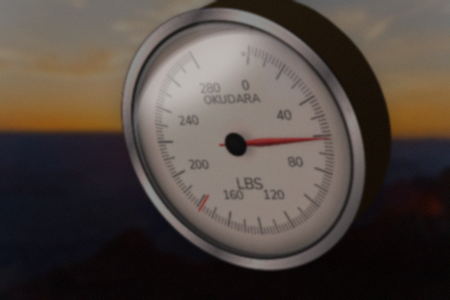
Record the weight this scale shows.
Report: 60 lb
